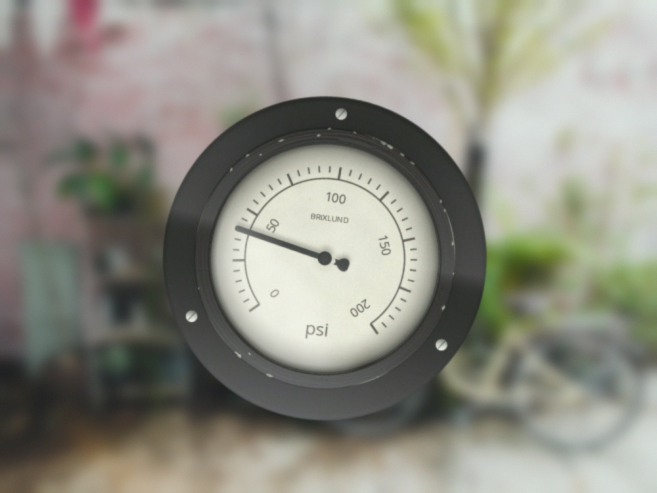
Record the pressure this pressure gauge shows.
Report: 40 psi
